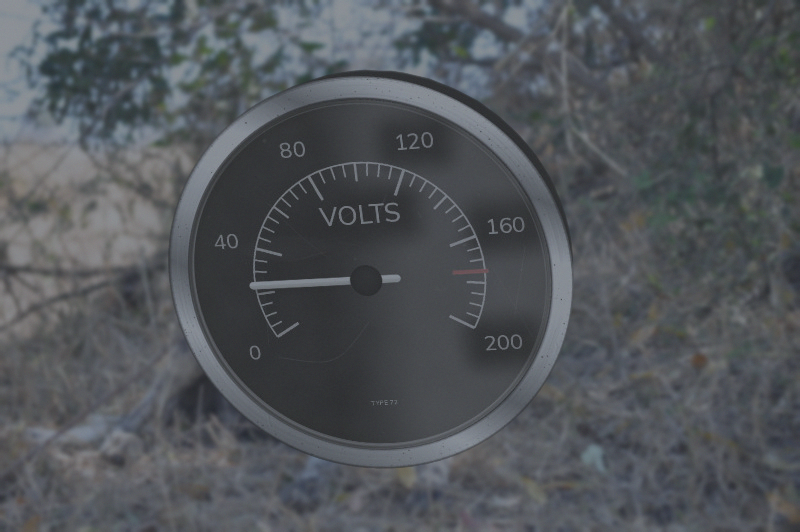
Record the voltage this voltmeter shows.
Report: 25 V
